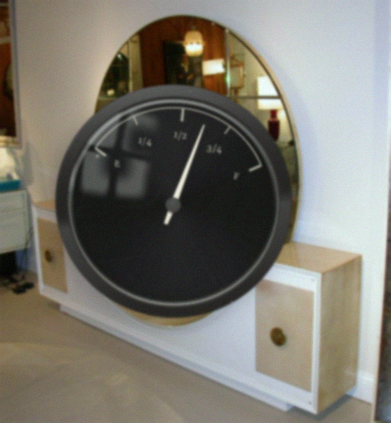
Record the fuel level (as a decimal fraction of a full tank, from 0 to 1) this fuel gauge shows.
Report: 0.625
